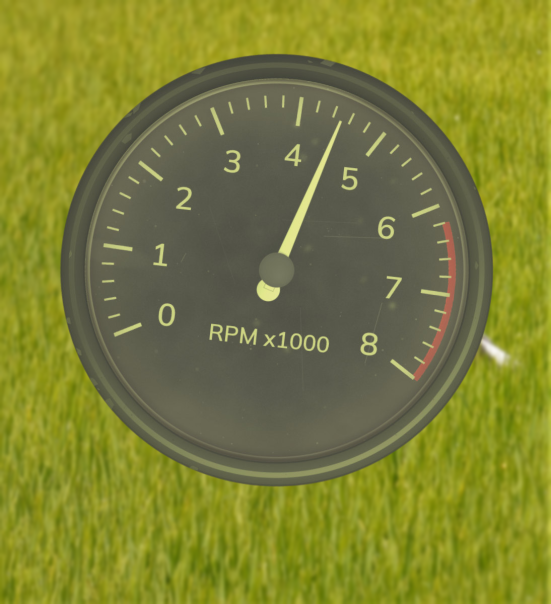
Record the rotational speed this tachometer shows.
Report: 4500 rpm
